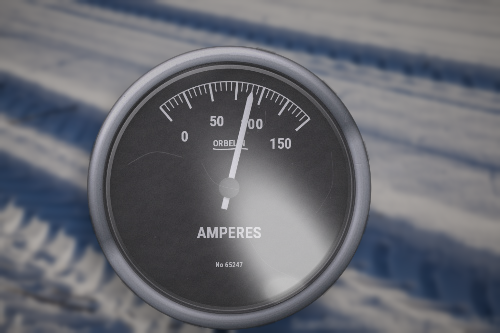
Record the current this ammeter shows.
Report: 90 A
